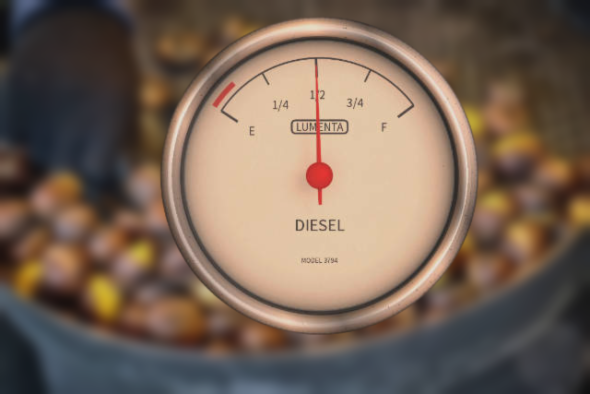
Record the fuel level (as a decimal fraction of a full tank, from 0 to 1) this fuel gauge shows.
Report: 0.5
